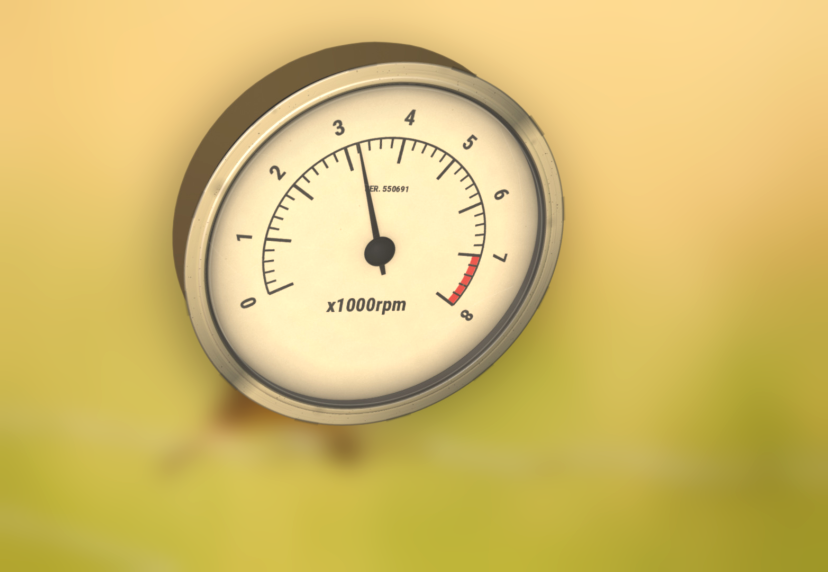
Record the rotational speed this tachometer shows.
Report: 3200 rpm
